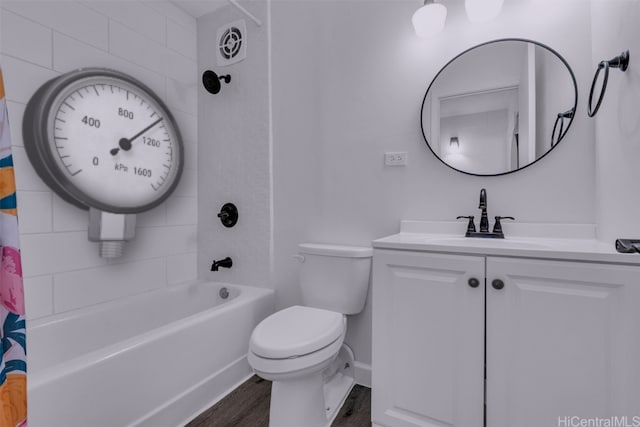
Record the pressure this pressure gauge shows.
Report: 1050 kPa
